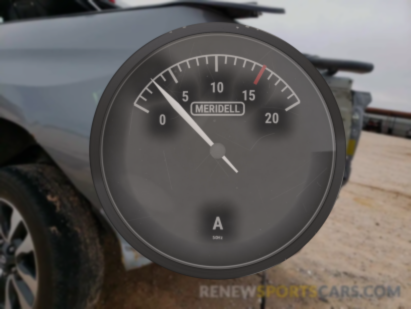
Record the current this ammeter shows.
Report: 3 A
